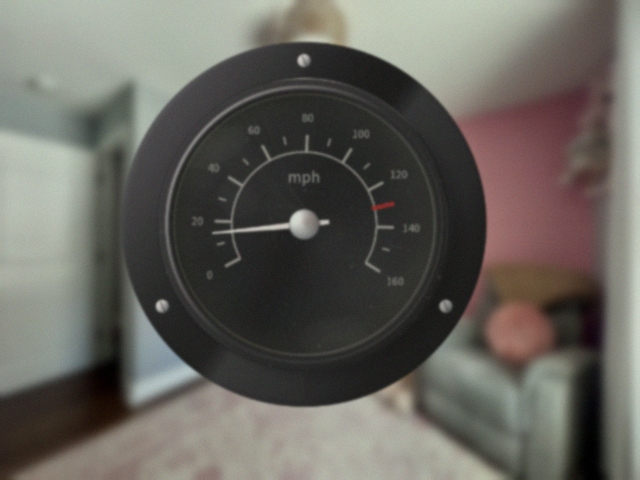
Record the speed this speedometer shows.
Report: 15 mph
